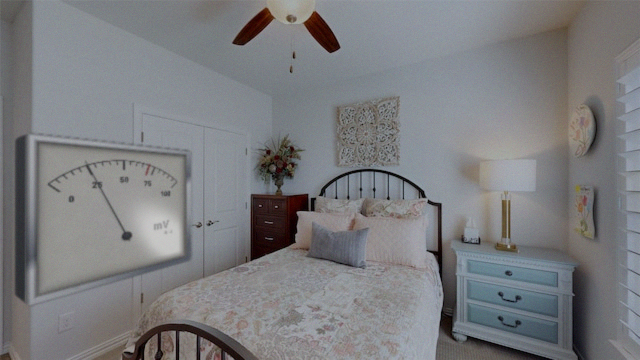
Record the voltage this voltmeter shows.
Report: 25 mV
